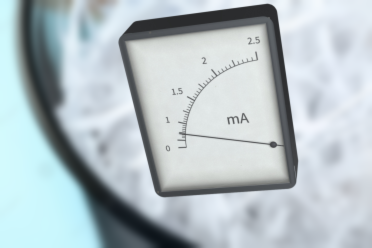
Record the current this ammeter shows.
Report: 0.75 mA
